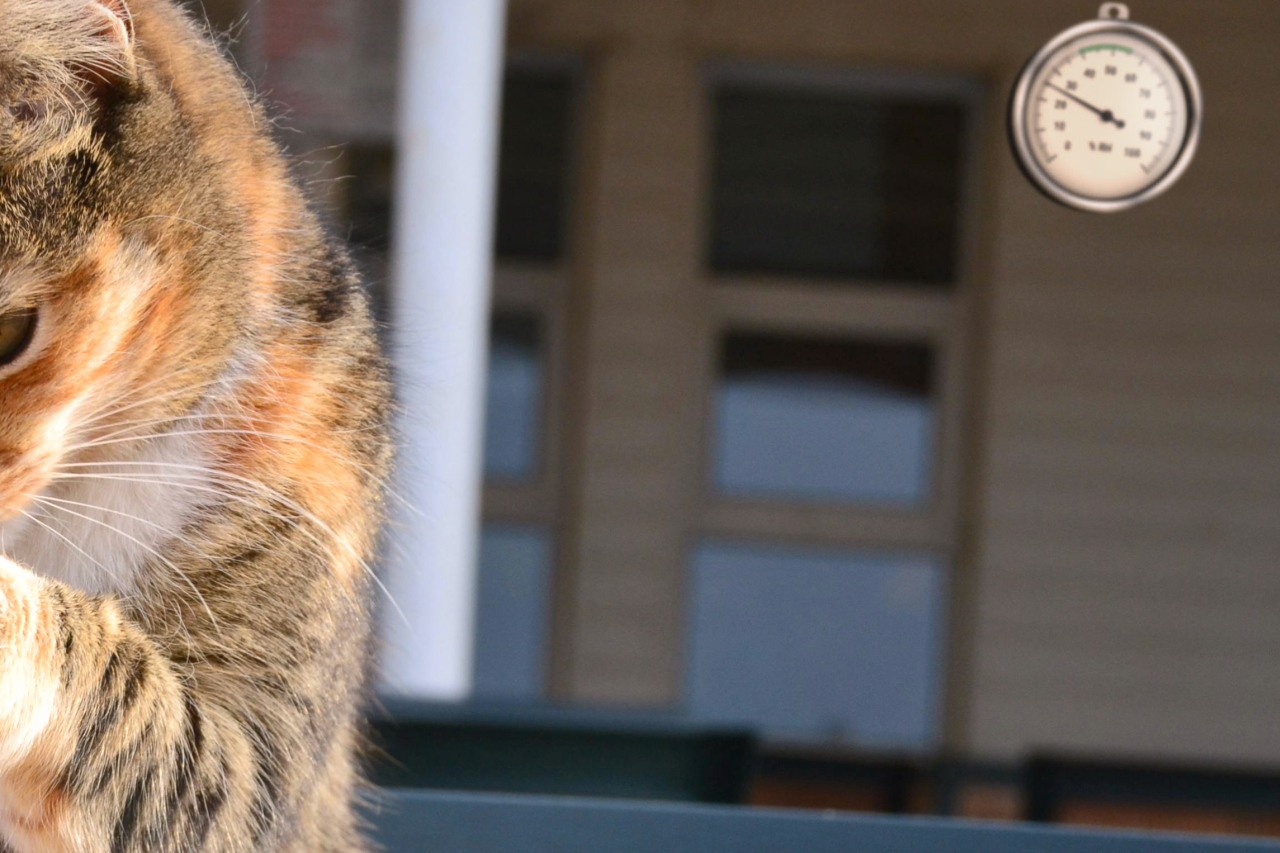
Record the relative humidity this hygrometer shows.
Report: 25 %
